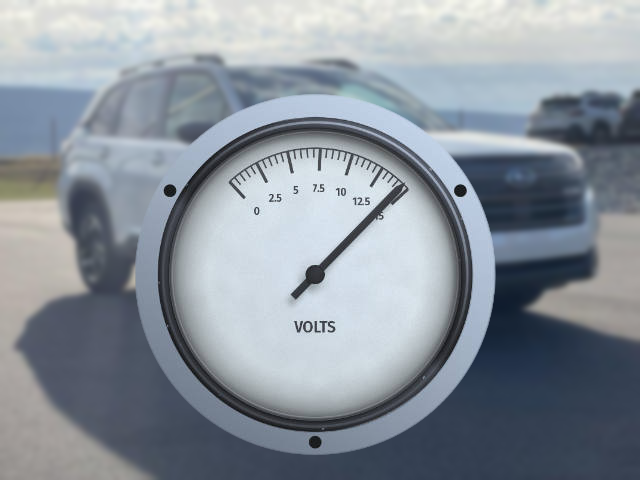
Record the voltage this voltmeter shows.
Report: 14.5 V
